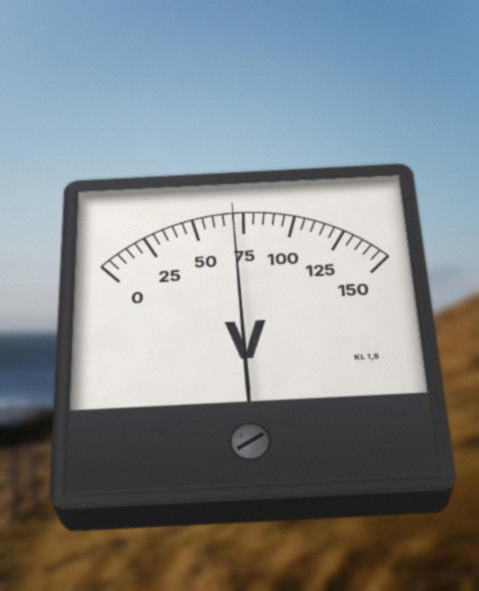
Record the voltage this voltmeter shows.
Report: 70 V
